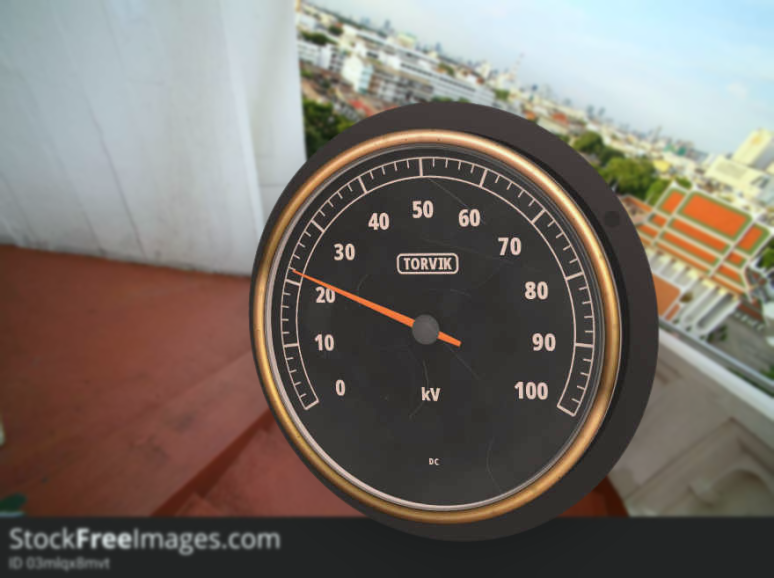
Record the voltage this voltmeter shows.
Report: 22 kV
